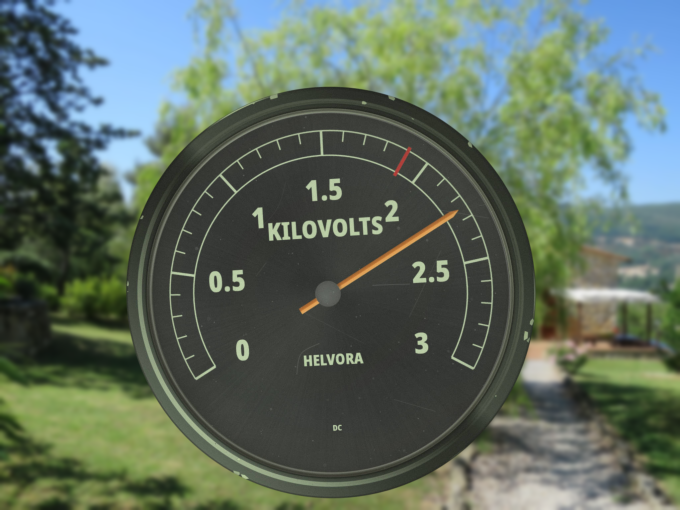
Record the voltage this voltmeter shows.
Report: 2.25 kV
